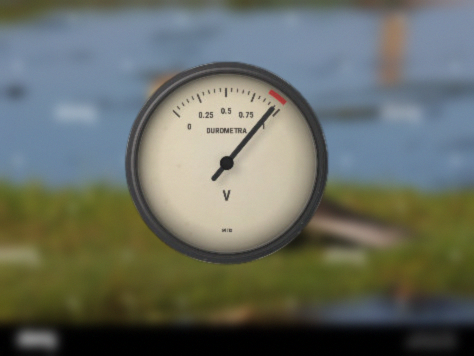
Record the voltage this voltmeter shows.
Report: 0.95 V
